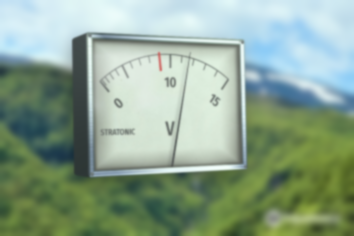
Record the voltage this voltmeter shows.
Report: 11.5 V
